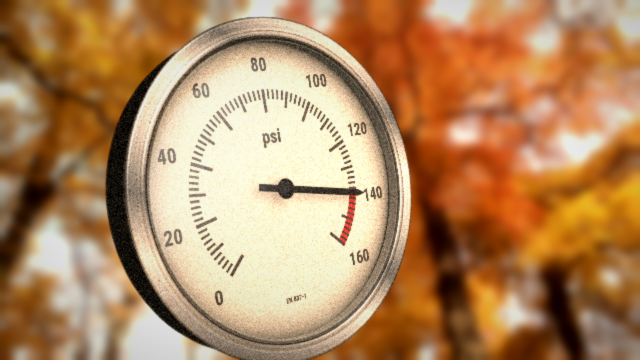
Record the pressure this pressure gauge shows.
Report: 140 psi
